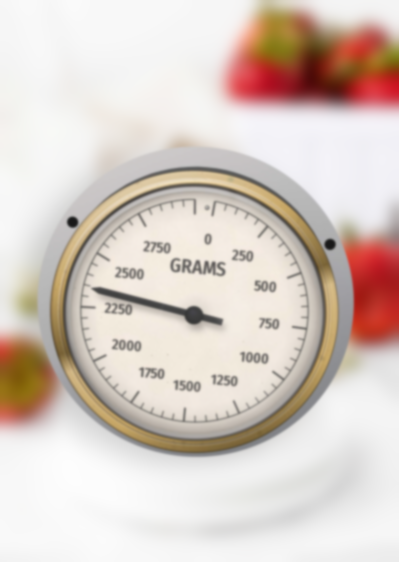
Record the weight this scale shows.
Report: 2350 g
